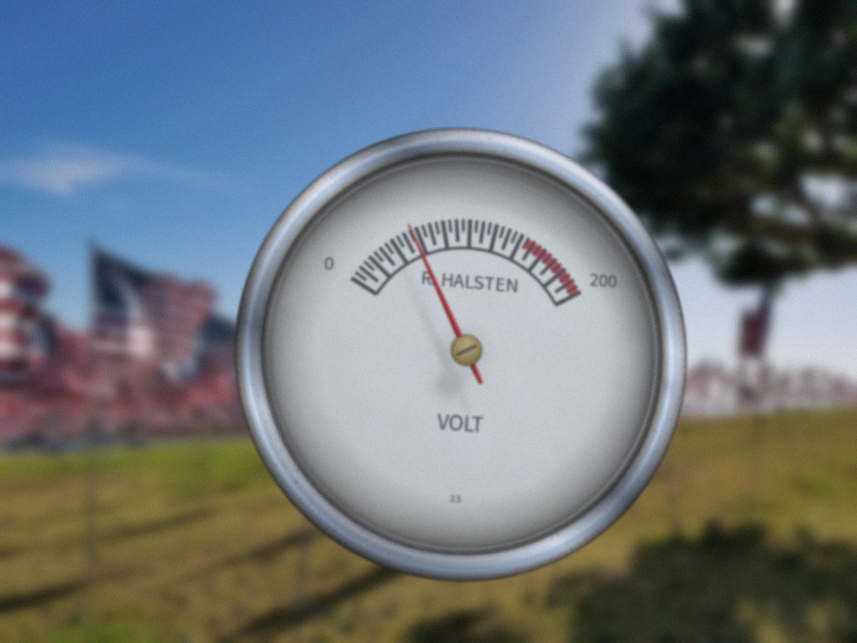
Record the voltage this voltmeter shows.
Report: 55 V
